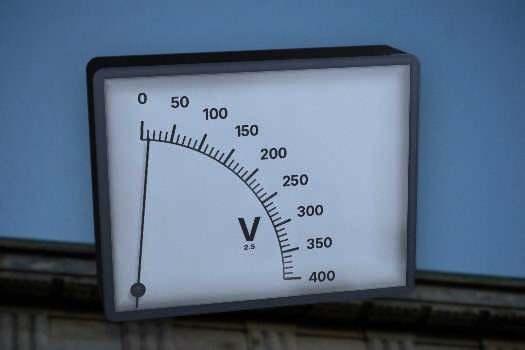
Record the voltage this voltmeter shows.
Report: 10 V
